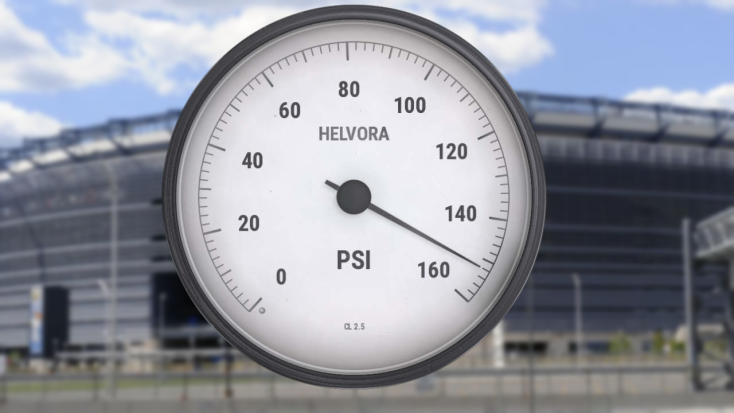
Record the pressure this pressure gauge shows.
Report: 152 psi
